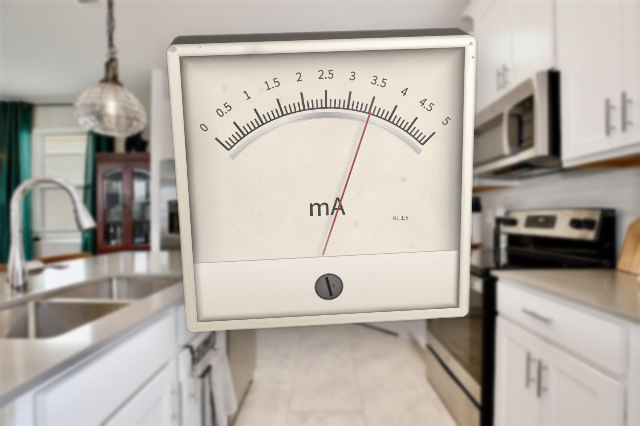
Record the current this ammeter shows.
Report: 3.5 mA
